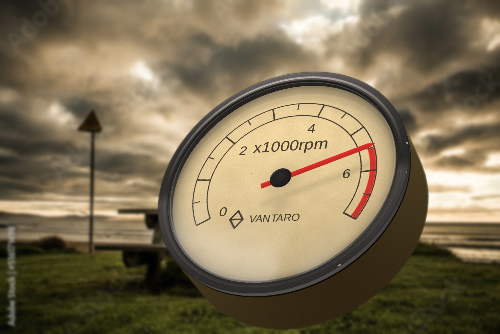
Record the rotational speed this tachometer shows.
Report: 5500 rpm
